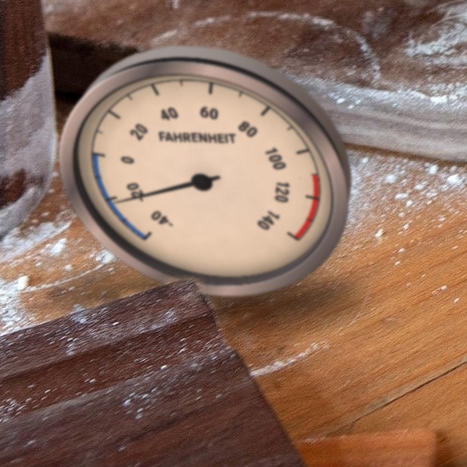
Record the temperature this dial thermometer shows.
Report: -20 °F
